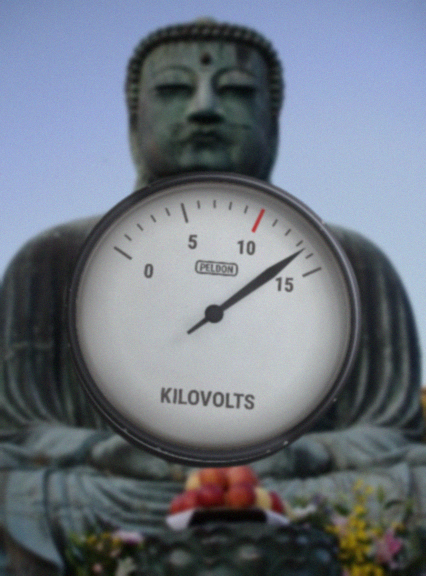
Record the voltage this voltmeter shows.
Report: 13.5 kV
